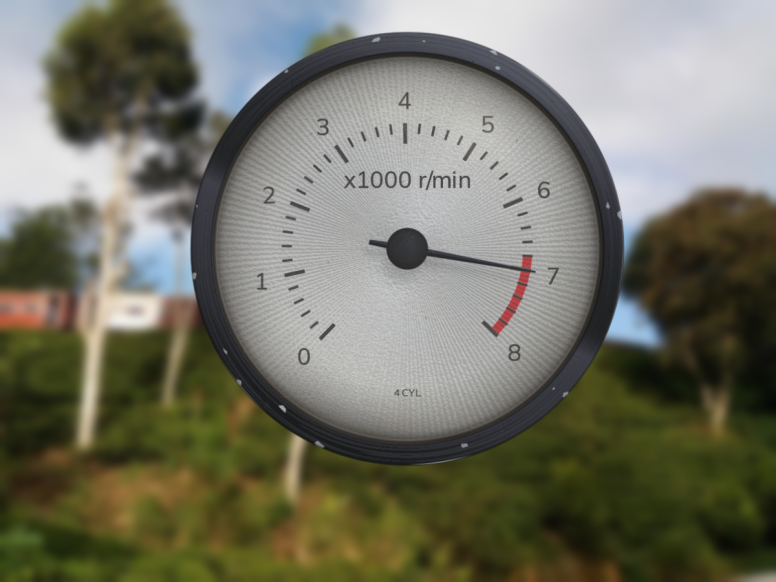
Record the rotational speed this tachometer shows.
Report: 7000 rpm
